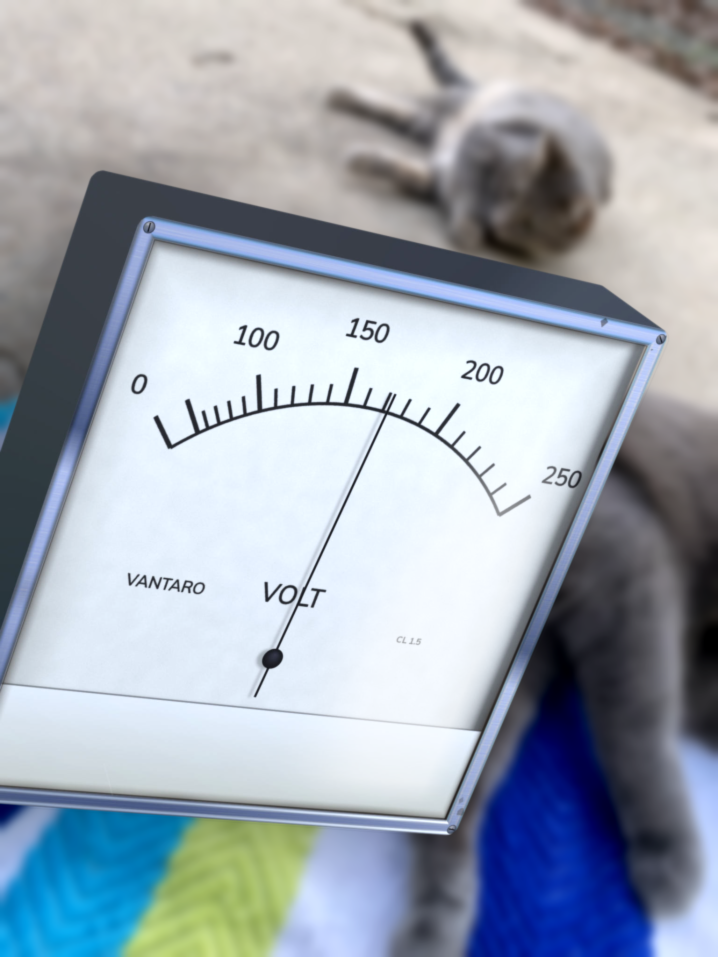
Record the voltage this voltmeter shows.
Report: 170 V
